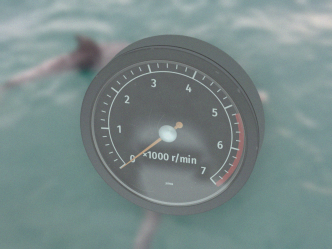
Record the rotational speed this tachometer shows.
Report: 0 rpm
